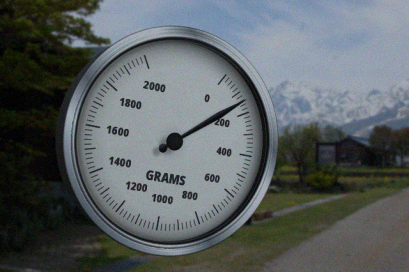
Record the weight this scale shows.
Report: 140 g
